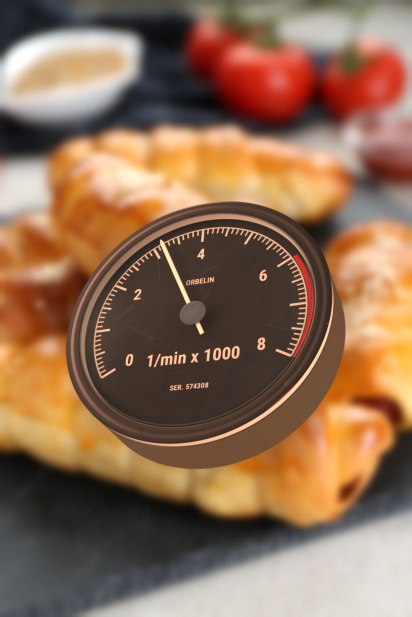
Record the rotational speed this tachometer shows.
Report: 3200 rpm
